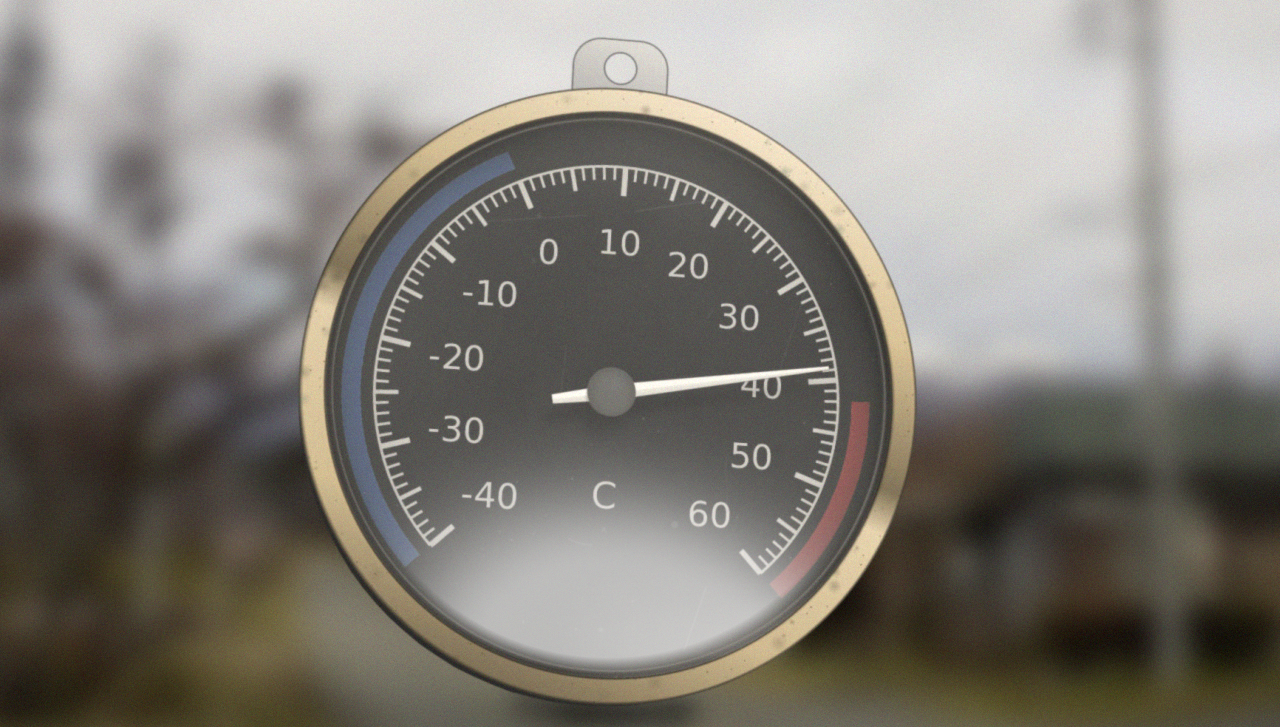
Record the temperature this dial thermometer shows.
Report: 39 °C
